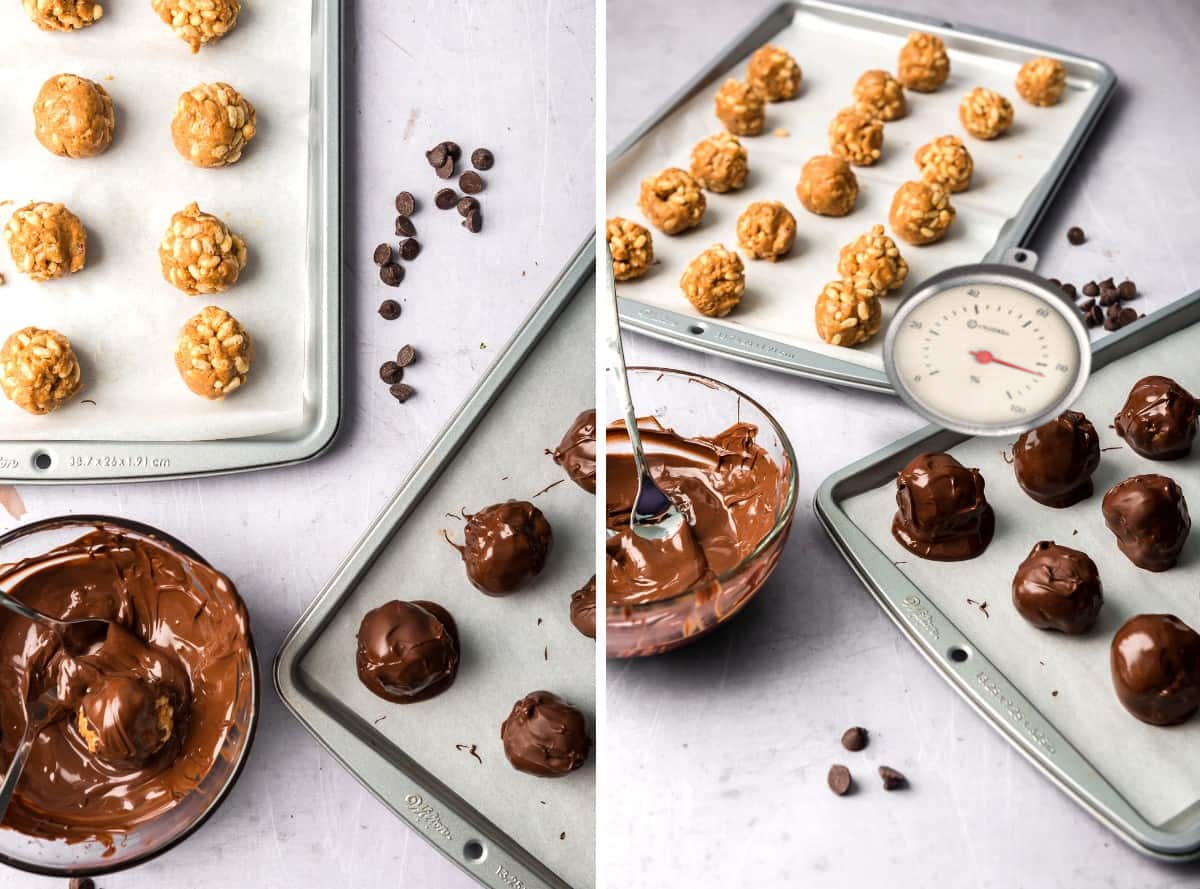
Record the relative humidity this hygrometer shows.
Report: 84 %
